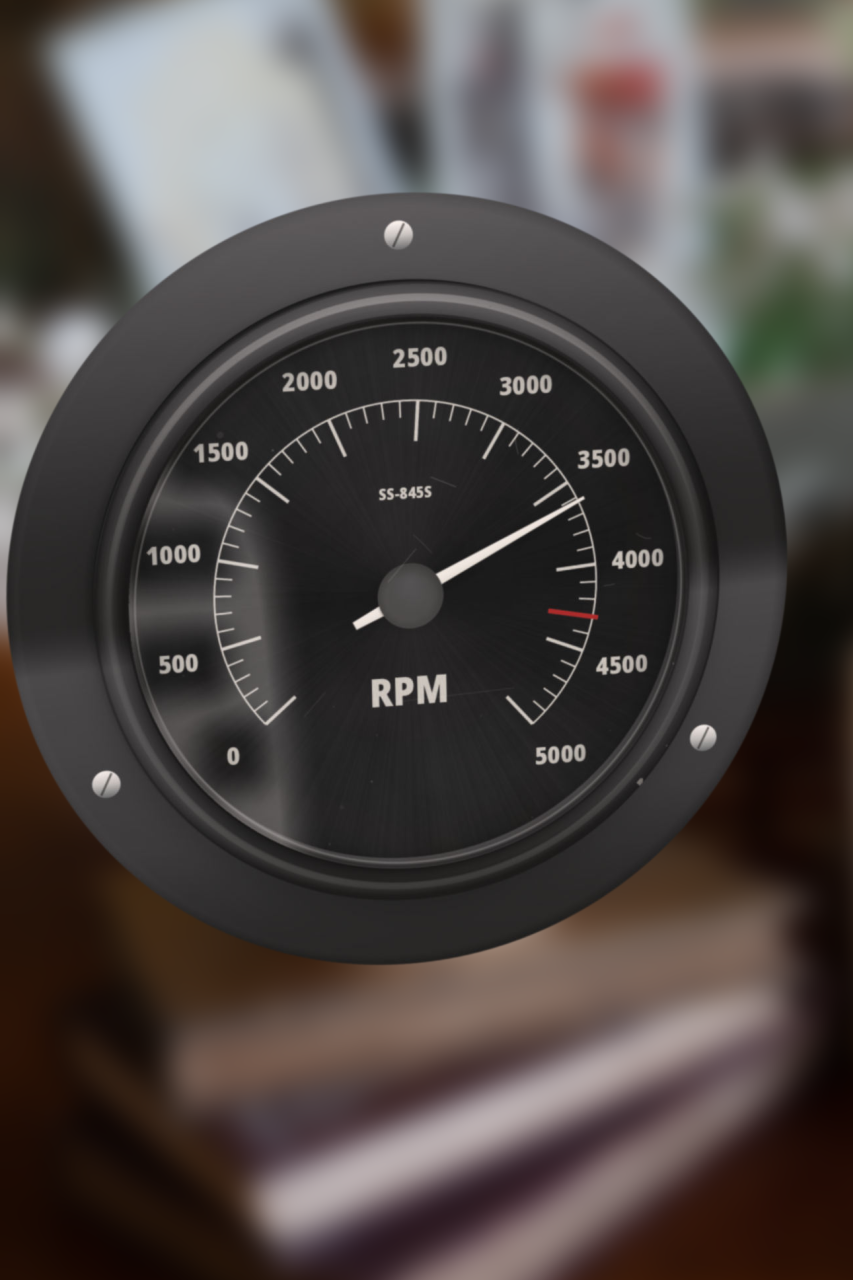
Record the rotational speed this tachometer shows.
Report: 3600 rpm
